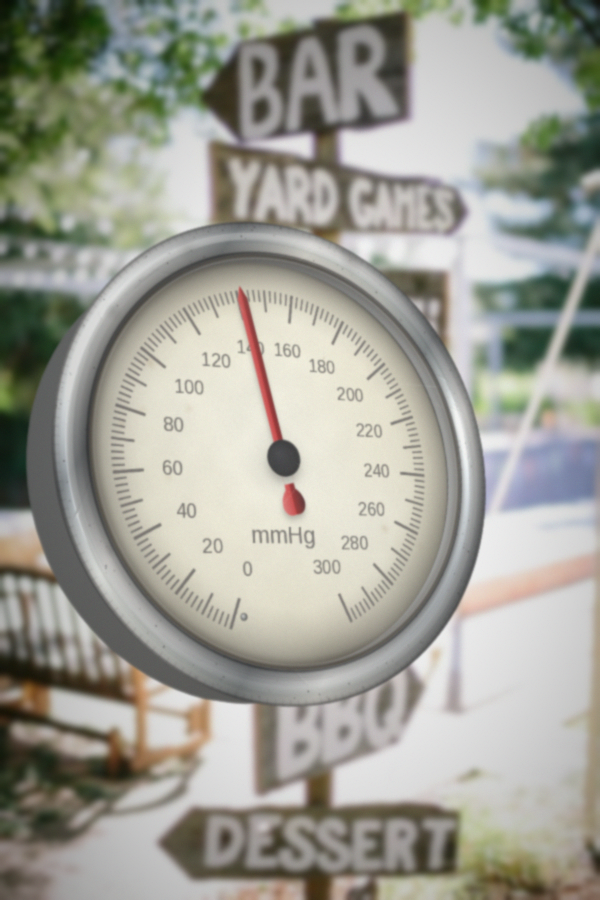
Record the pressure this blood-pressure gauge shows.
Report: 140 mmHg
